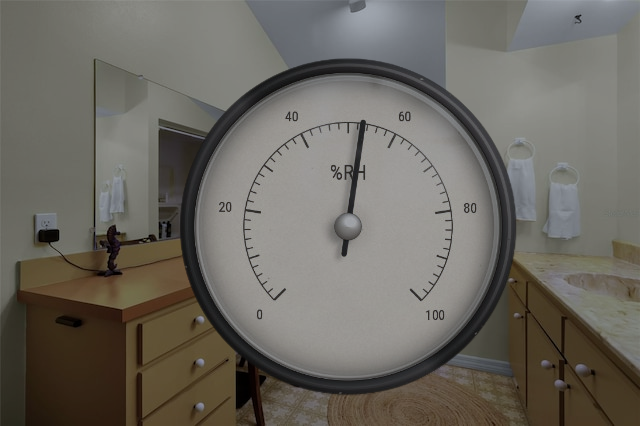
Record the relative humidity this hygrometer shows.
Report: 53 %
